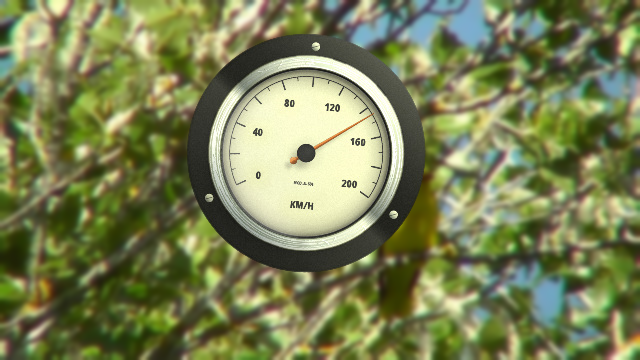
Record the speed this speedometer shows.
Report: 145 km/h
